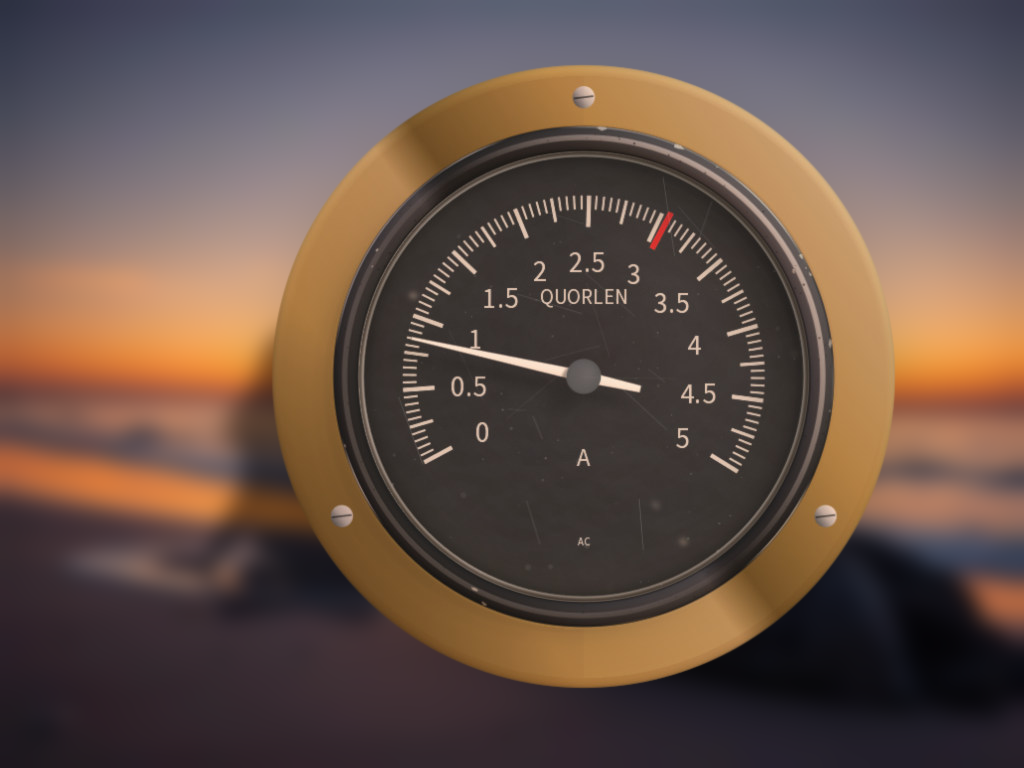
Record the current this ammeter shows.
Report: 0.85 A
